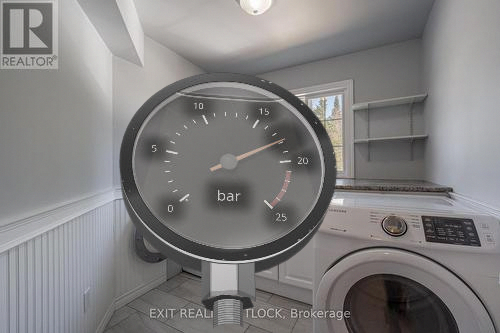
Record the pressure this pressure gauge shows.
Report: 18 bar
